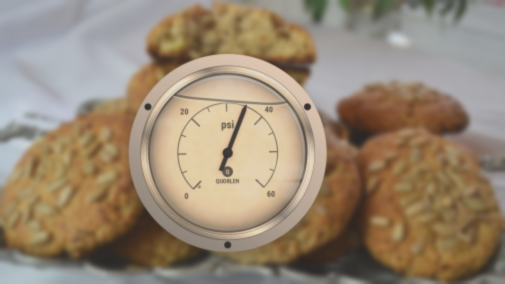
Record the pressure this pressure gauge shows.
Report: 35 psi
